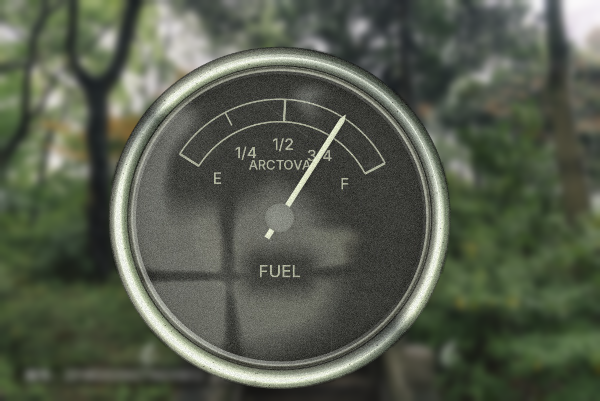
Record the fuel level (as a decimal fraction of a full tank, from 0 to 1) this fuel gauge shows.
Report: 0.75
